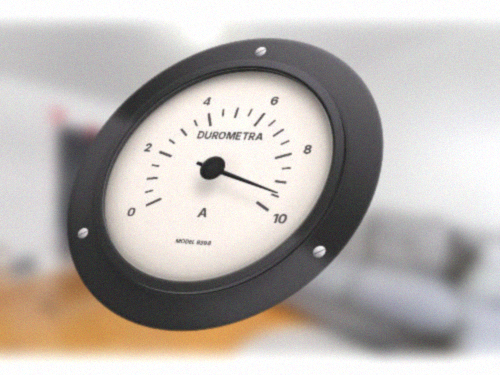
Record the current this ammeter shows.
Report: 9.5 A
